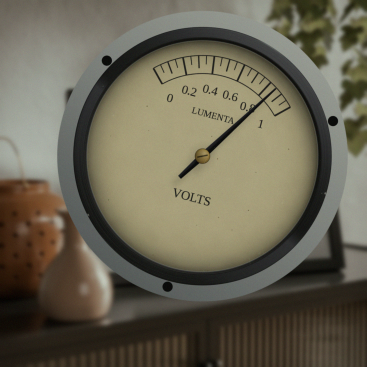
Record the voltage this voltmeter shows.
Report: 0.85 V
